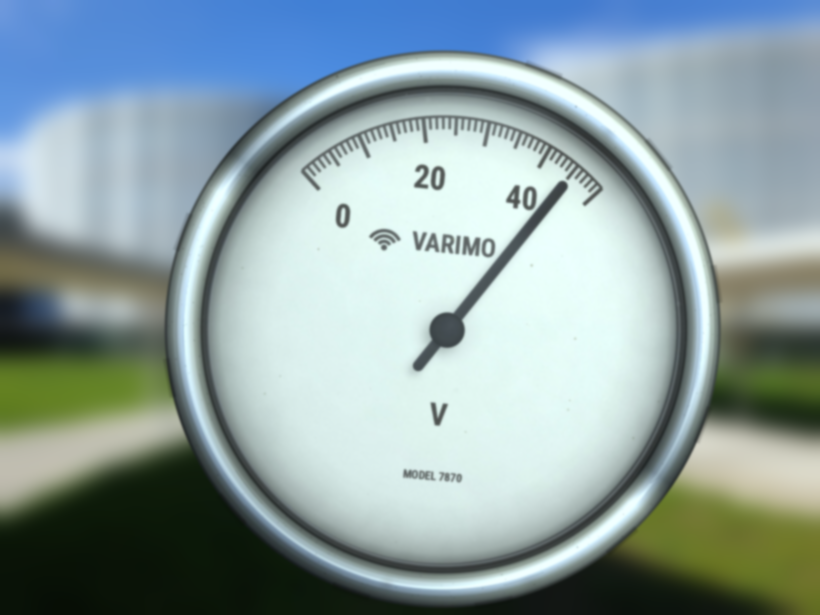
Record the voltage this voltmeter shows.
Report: 45 V
